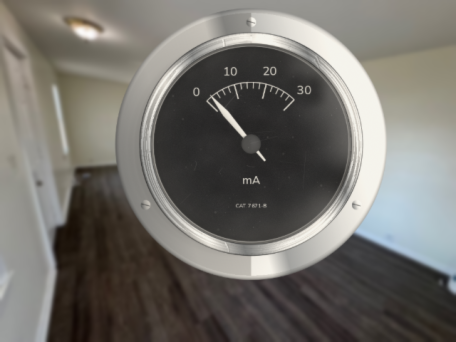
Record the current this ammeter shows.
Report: 2 mA
